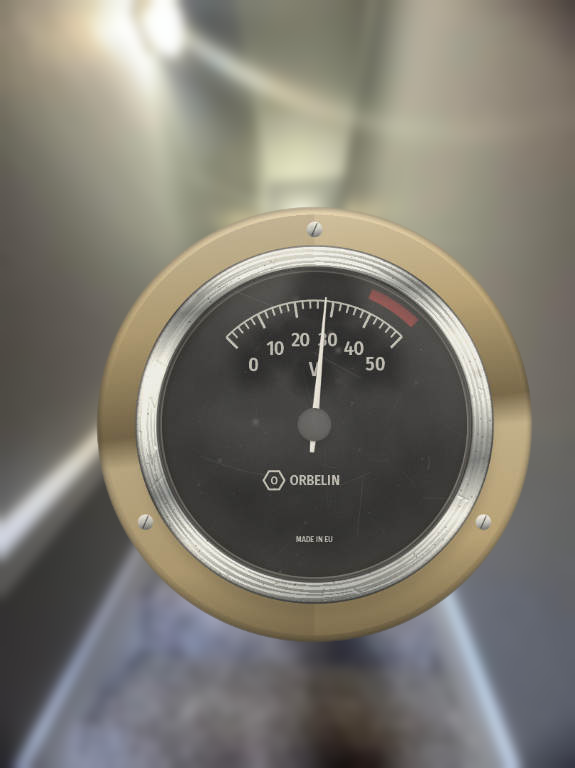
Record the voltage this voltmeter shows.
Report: 28 V
